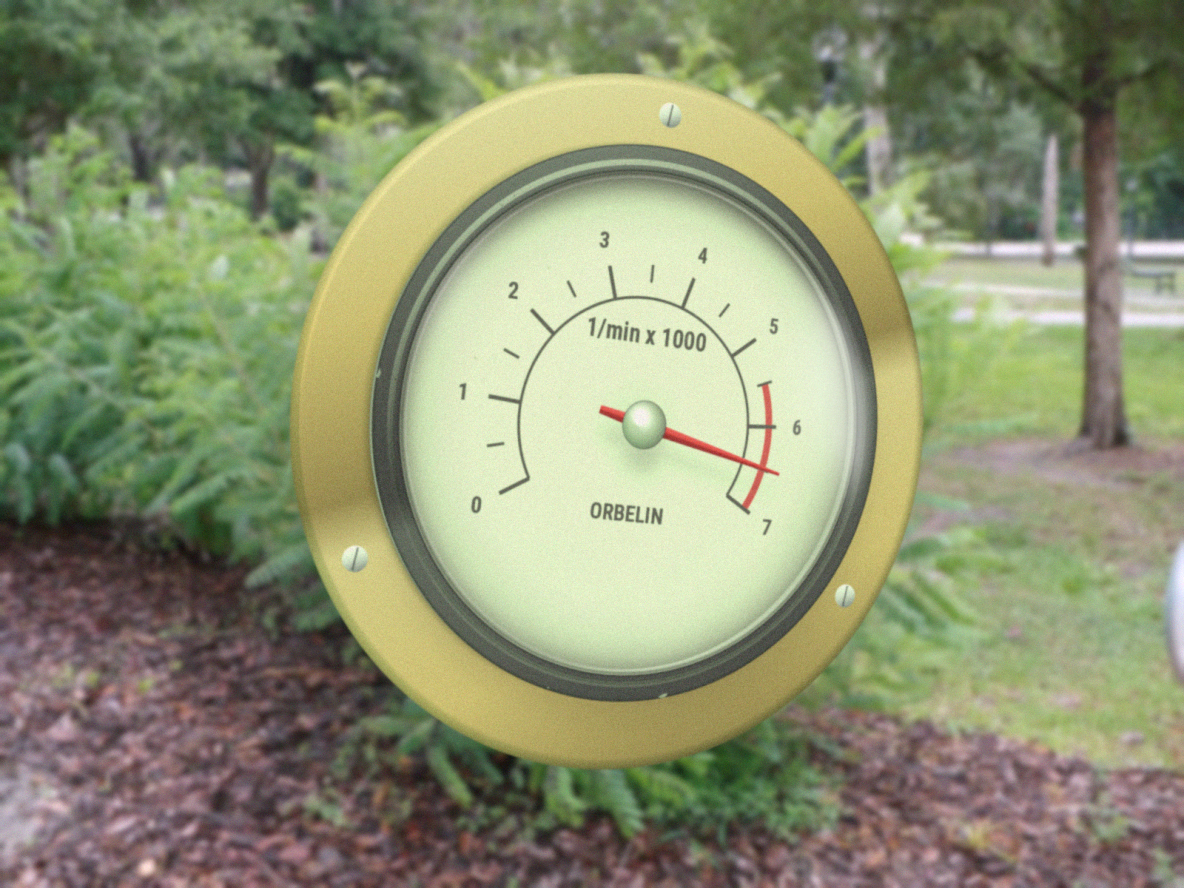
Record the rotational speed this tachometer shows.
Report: 6500 rpm
